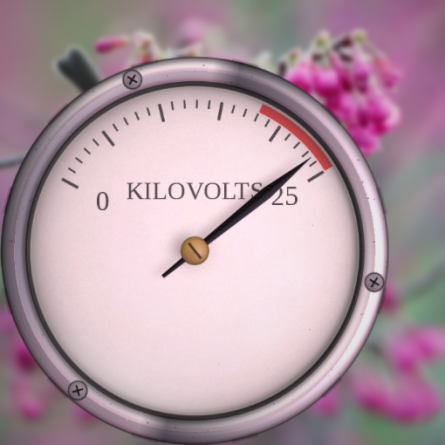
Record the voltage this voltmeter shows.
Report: 23.5 kV
